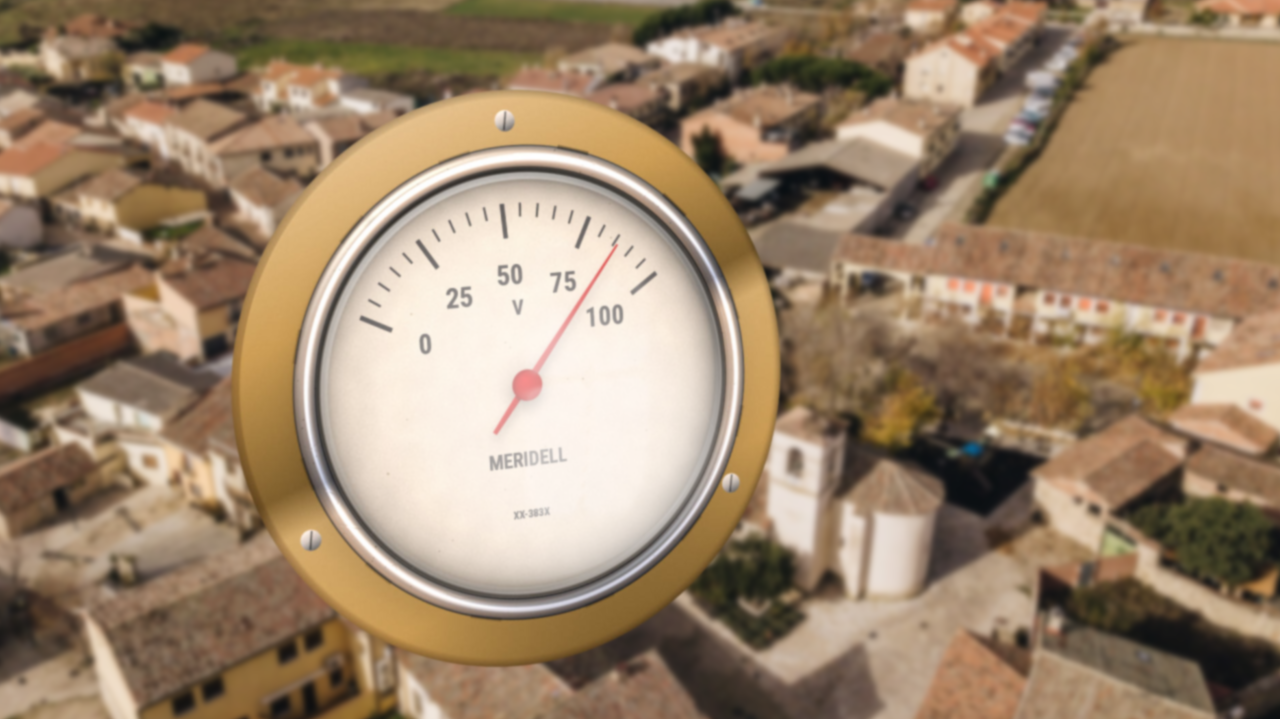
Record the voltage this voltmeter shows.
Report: 85 V
